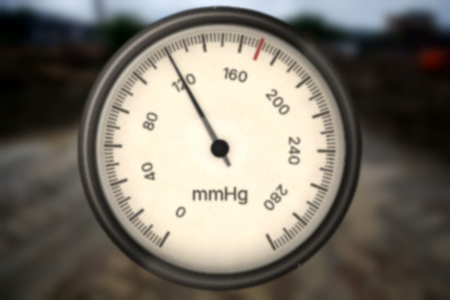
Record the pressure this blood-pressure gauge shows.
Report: 120 mmHg
